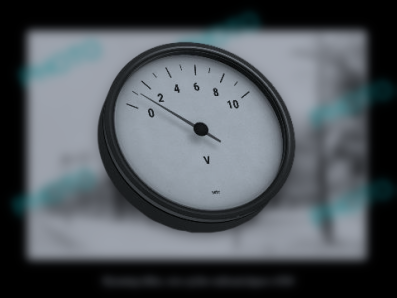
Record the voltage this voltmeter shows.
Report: 1 V
